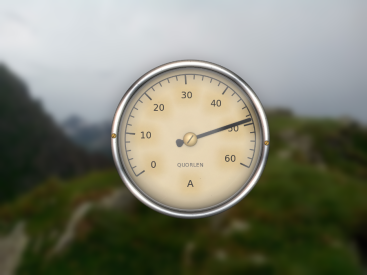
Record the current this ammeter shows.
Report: 49 A
